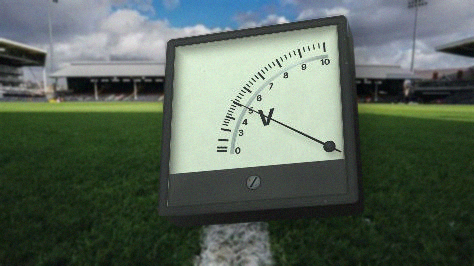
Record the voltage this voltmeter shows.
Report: 5 V
